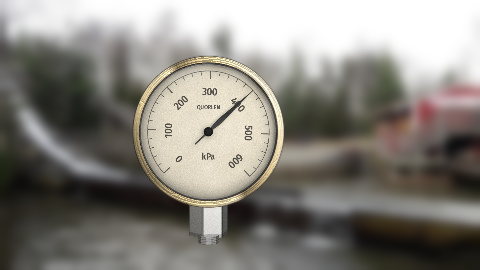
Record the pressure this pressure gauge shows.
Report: 400 kPa
